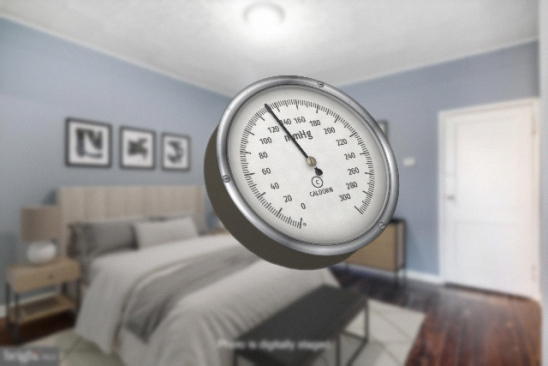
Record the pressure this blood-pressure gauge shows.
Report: 130 mmHg
